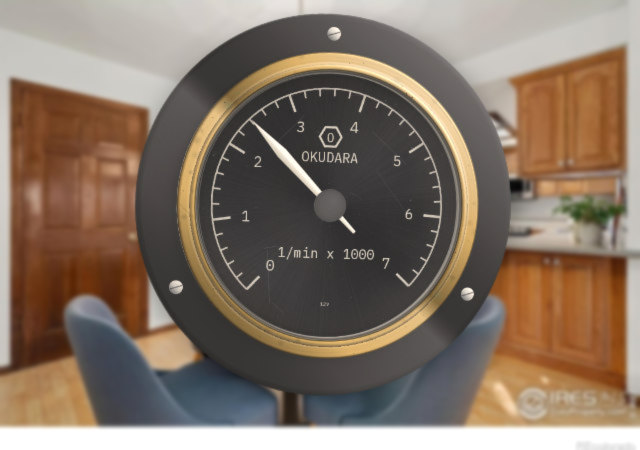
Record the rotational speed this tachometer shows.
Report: 2400 rpm
